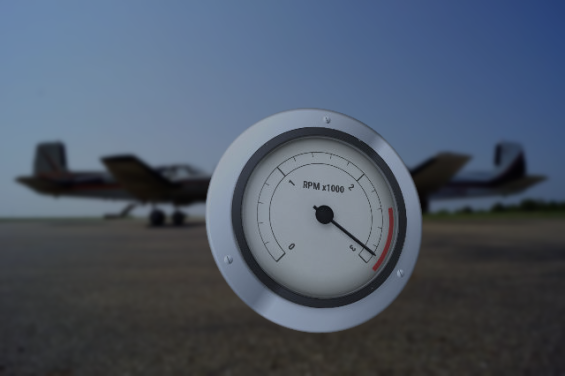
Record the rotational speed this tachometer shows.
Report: 2900 rpm
